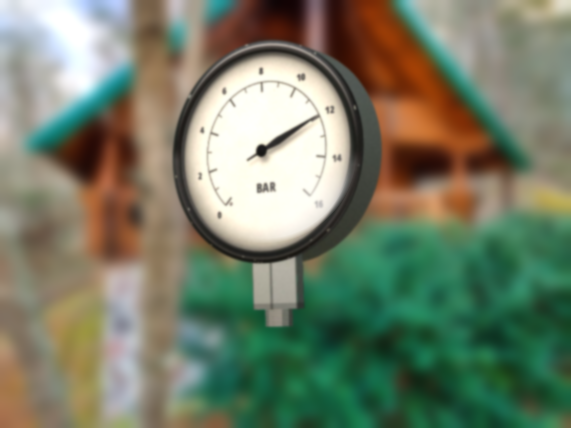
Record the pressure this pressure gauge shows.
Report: 12 bar
